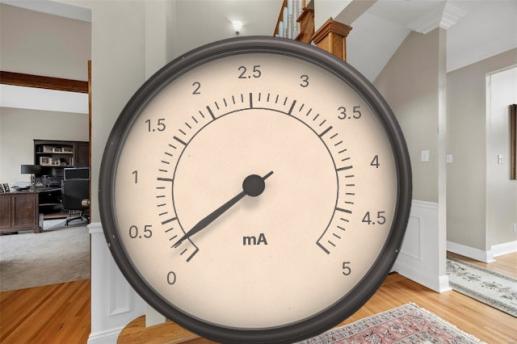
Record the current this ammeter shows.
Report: 0.2 mA
